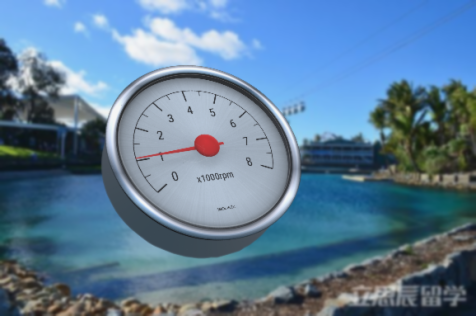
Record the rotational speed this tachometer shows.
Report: 1000 rpm
